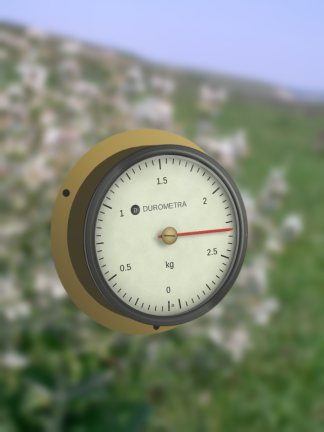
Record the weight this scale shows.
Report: 2.3 kg
